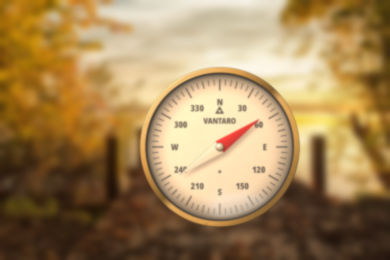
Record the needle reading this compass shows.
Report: 55 °
